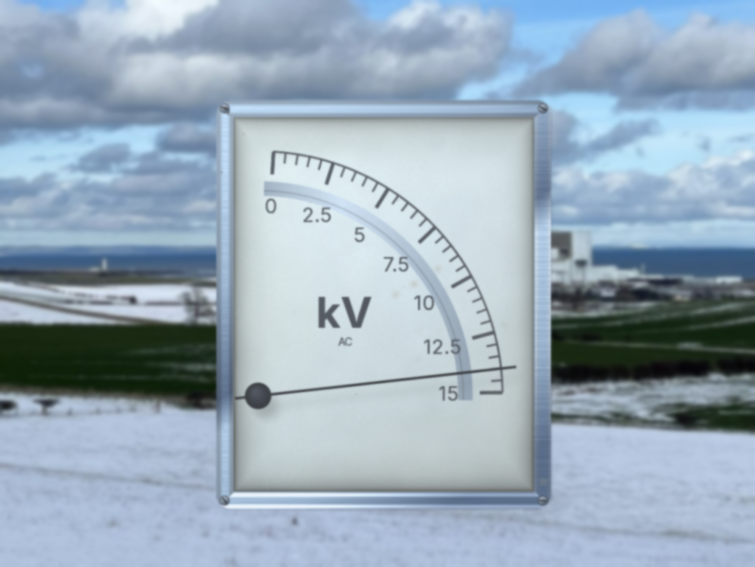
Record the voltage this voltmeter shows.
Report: 14 kV
